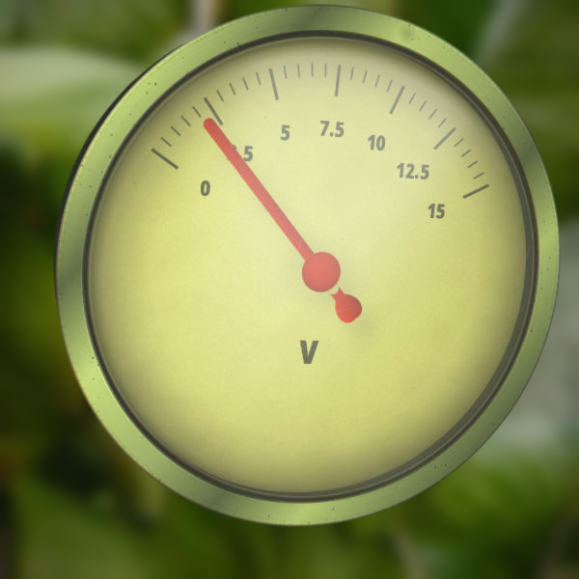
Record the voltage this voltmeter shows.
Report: 2 V
